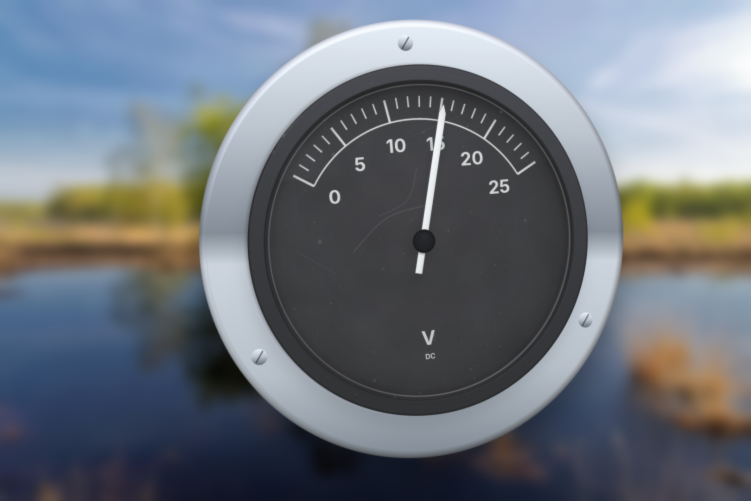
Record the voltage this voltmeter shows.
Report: 15 V
